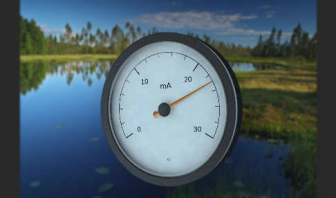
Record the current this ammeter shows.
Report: 23 mA
